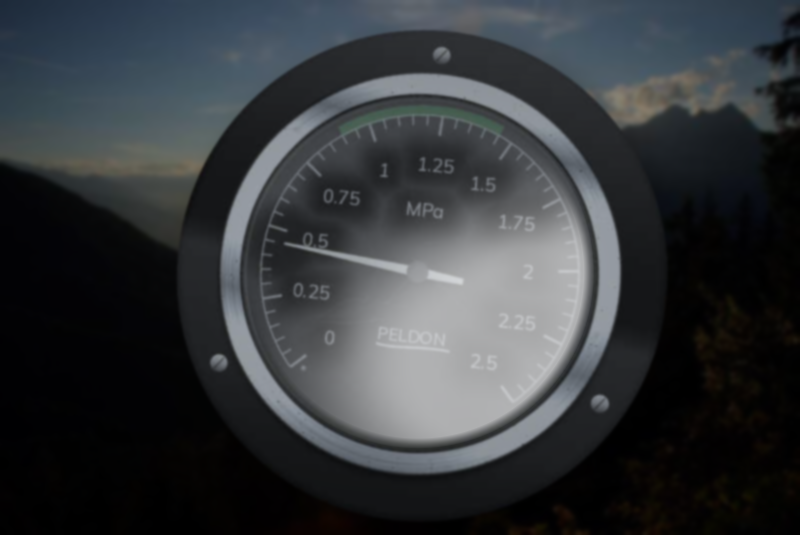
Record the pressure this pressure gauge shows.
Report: 0.45 MPa
